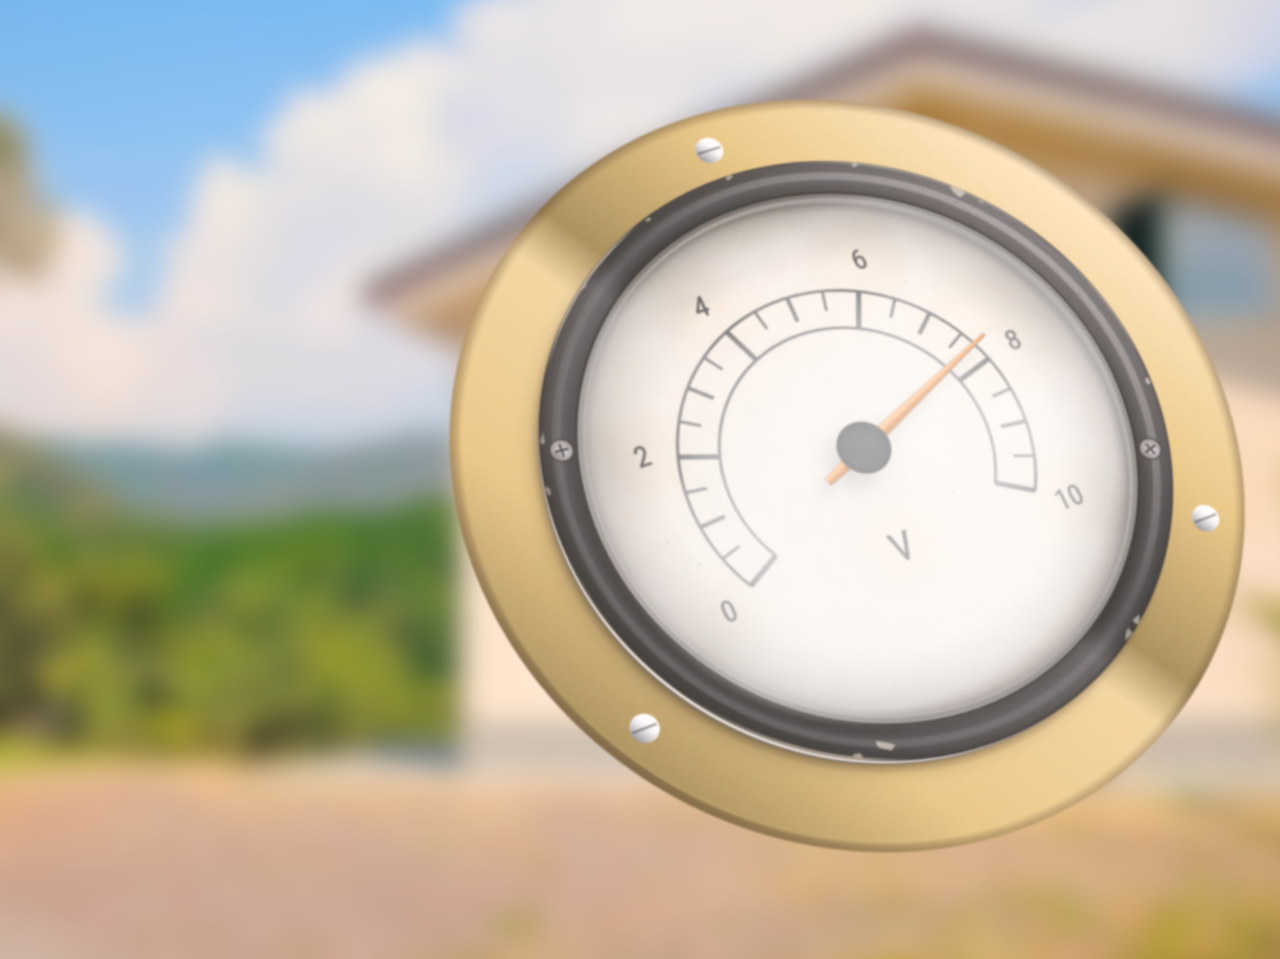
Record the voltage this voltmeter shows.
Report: 7.75 V
